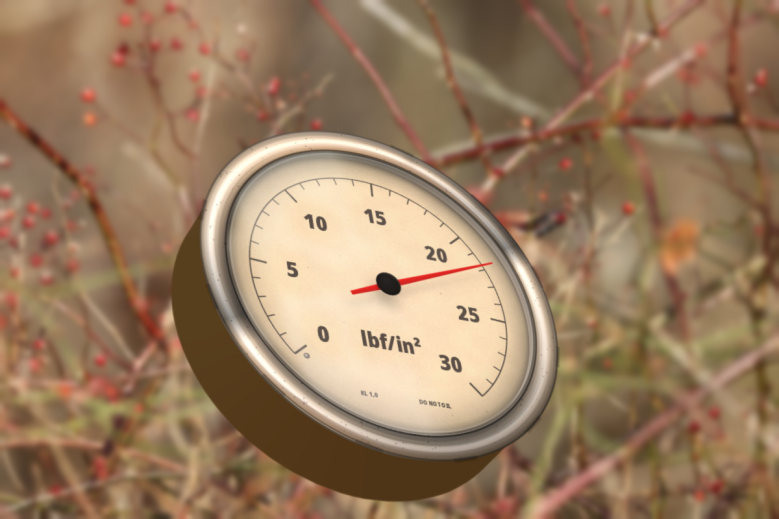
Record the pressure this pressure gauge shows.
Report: 22 psi
